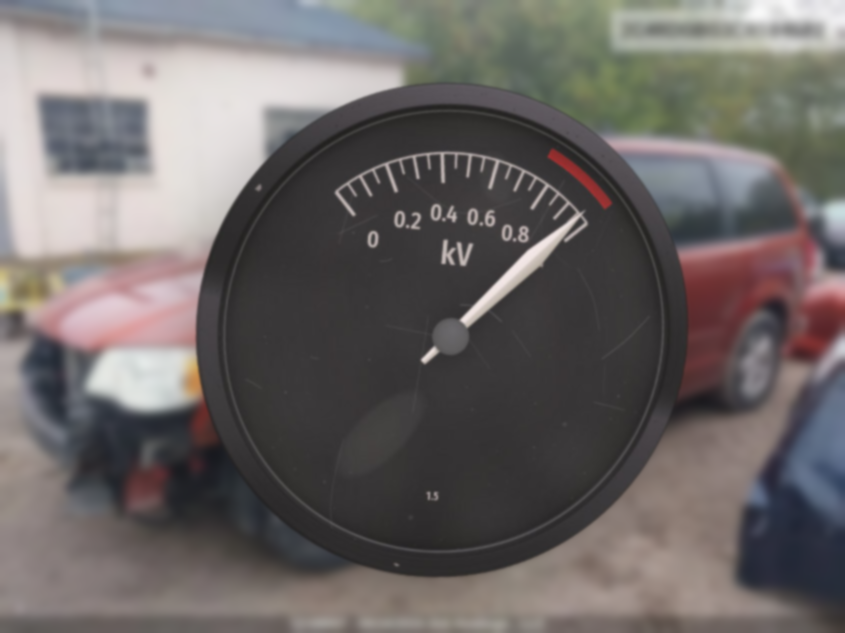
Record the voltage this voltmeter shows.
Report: 0.95 kV
